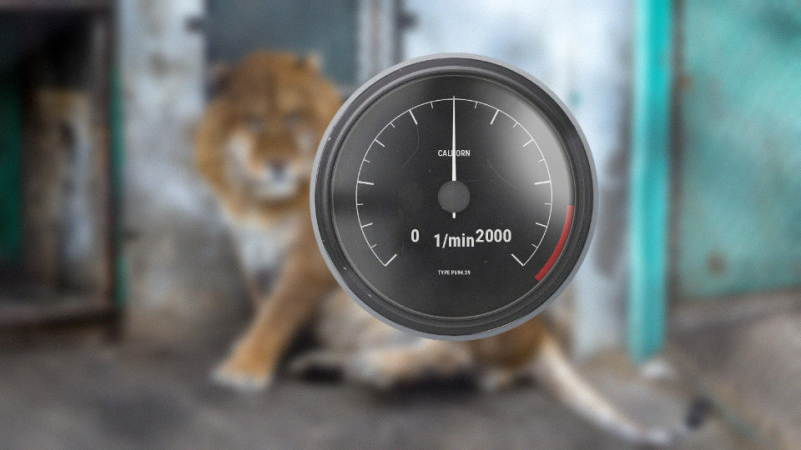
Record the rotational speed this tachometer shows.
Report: 1000 rpm
